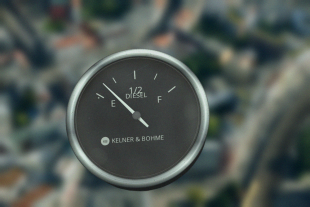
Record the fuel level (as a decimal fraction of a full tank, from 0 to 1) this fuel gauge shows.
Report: 0.125
